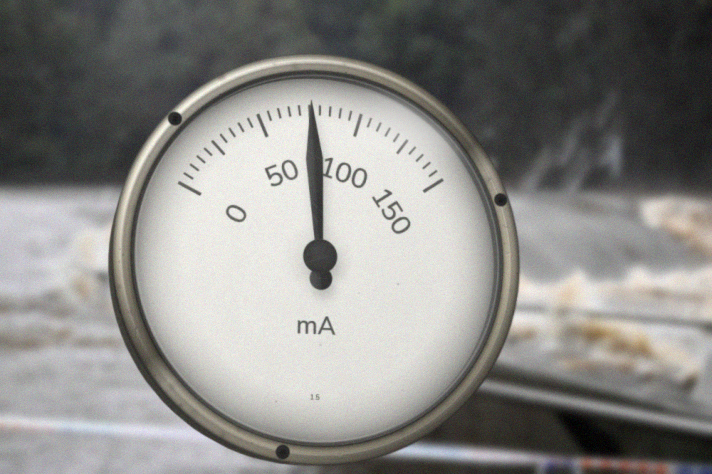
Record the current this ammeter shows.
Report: 75 mA
